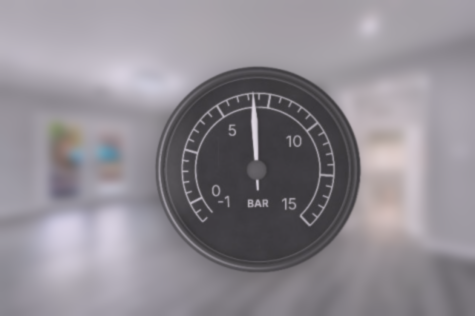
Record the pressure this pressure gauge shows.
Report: 6.75 bar
